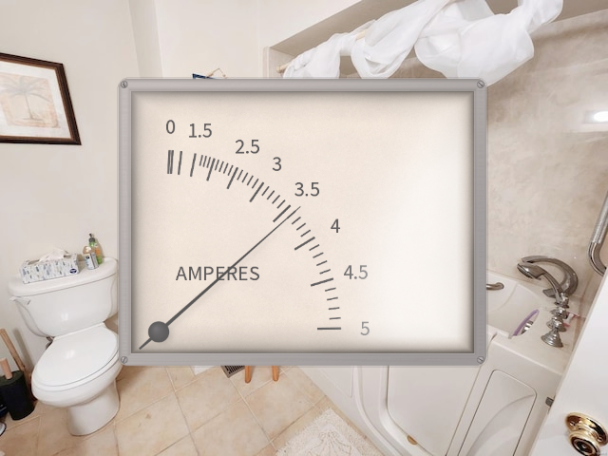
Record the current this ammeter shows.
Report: 3.6 A
